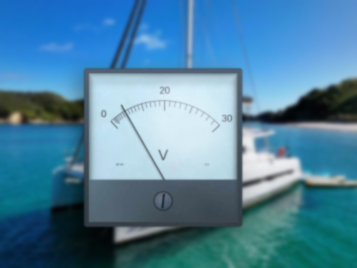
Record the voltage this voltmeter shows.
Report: 10 V
